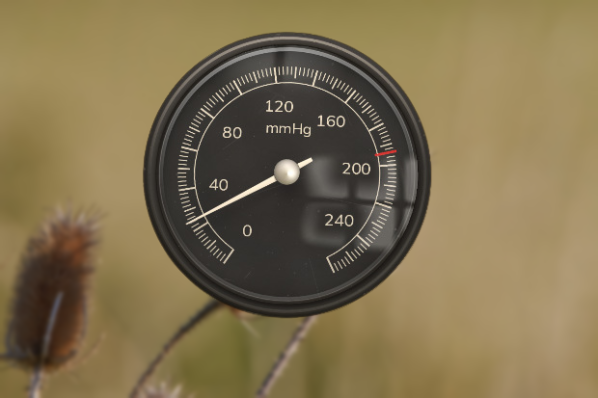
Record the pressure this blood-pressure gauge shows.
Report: 24 mmHg
